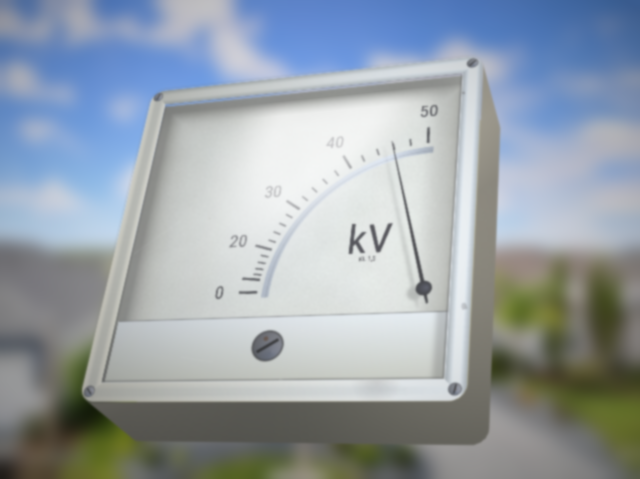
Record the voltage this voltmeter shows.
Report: 46 kV
